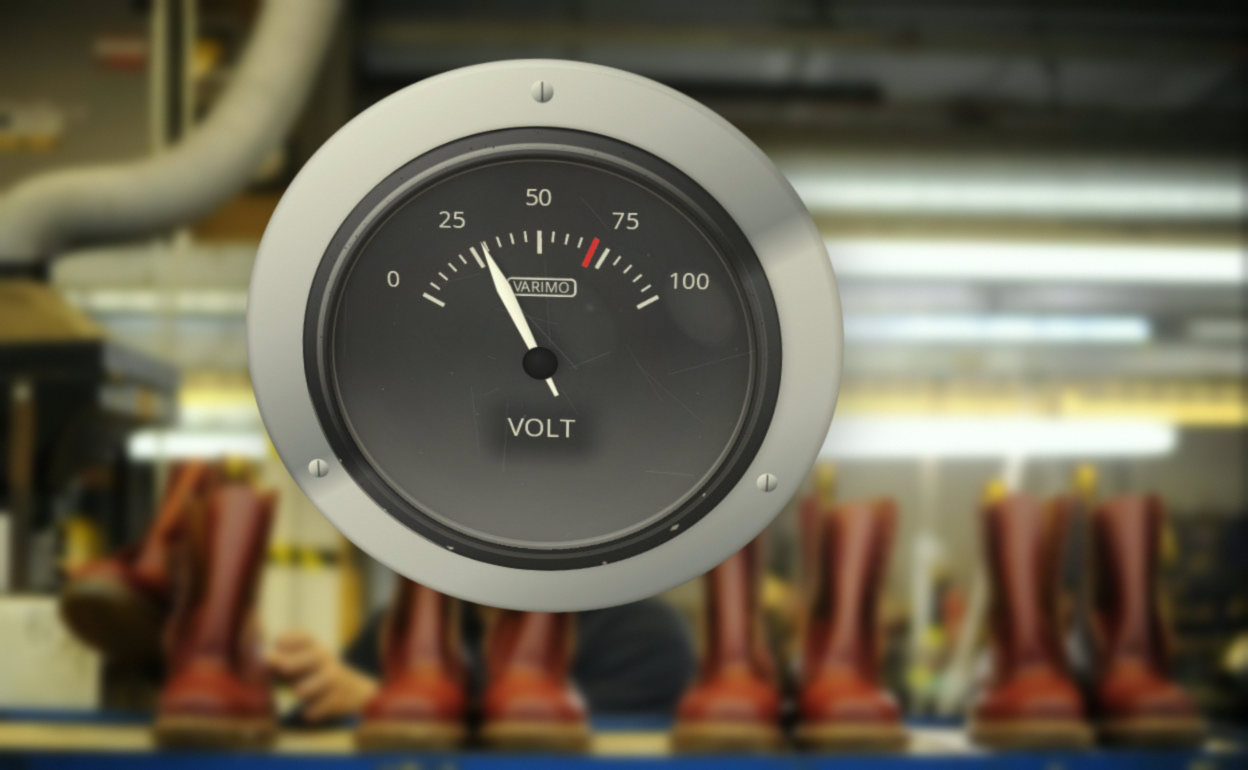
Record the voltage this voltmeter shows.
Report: 30 V
